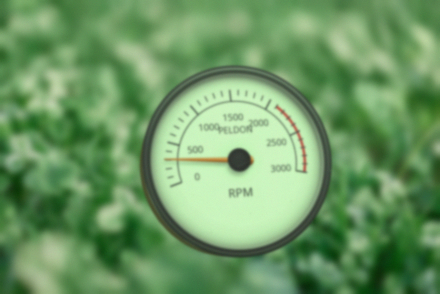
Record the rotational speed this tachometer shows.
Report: 300 rpm
